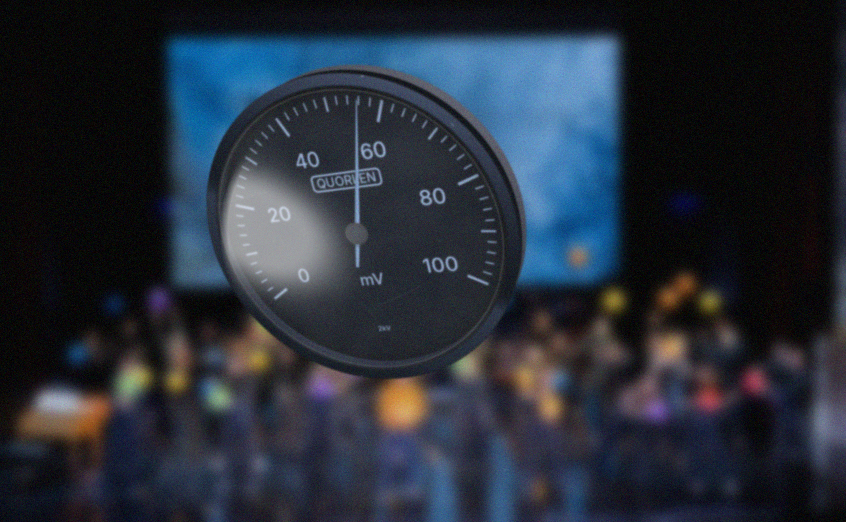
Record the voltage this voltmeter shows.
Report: 56 mV
